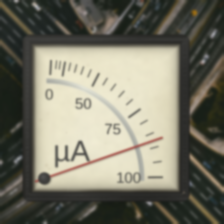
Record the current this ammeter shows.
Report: 87.5 µA
